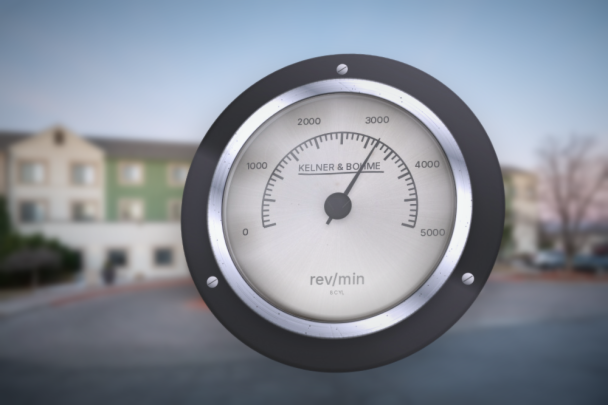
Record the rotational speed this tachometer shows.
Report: 3200 rpm
